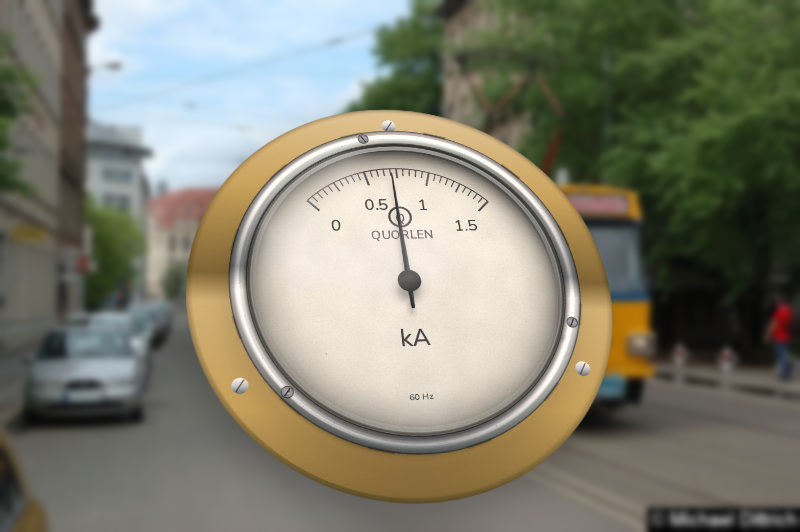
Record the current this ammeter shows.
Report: 0.7 kA
